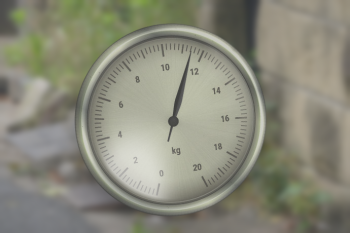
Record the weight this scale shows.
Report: 11.4 kg
